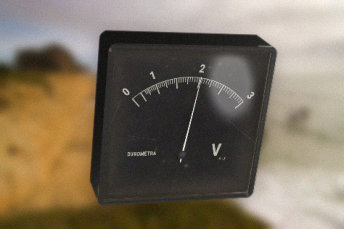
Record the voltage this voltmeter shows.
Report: 2 V
